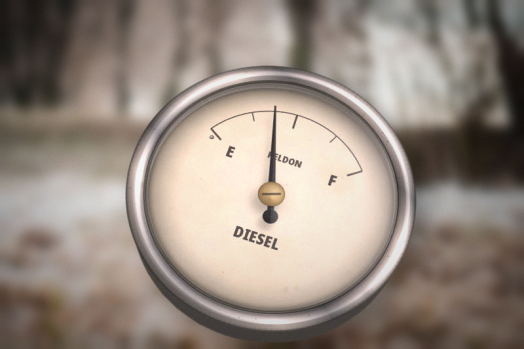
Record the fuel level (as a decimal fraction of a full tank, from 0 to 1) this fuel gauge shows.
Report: 0.375
